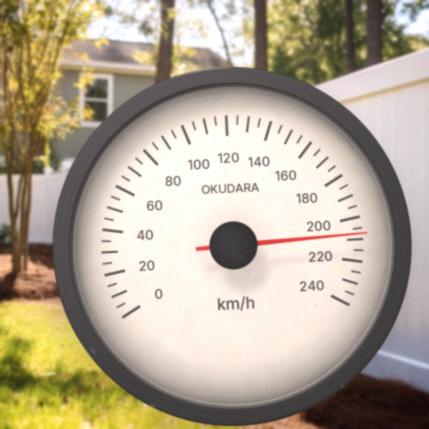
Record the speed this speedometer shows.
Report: 207.5 km/h
